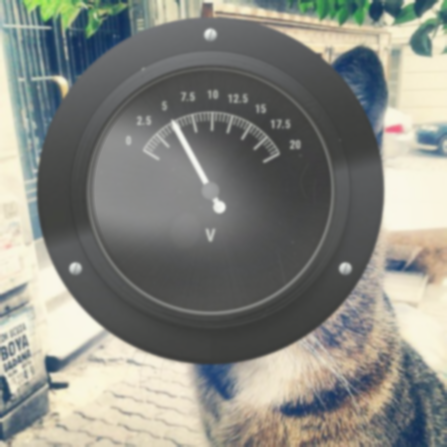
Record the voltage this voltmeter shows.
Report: 5 V
